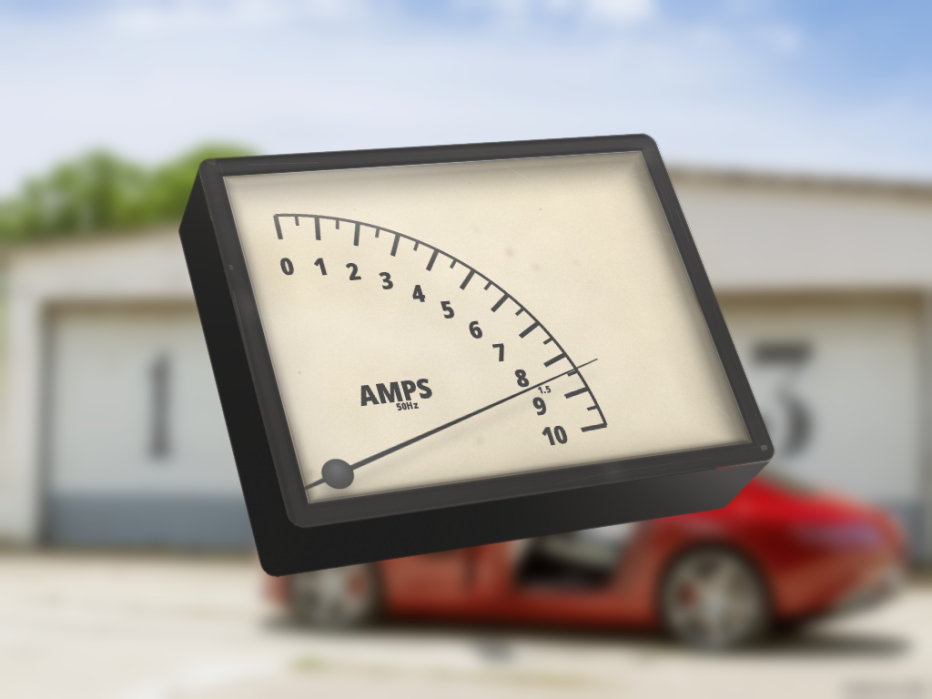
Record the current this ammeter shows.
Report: 8.5 A
